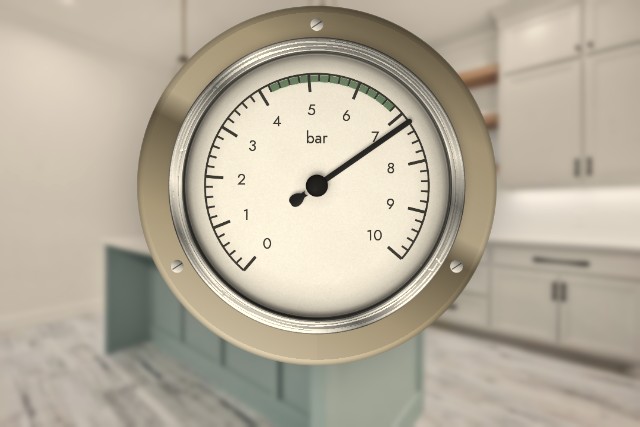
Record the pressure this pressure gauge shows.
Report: 7.2 bar
